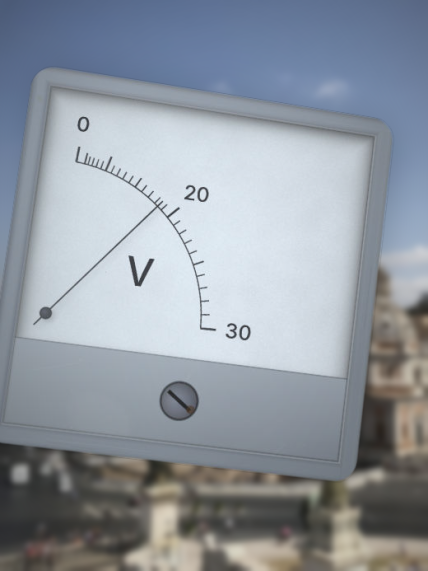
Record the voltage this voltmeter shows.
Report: 18.5 V
